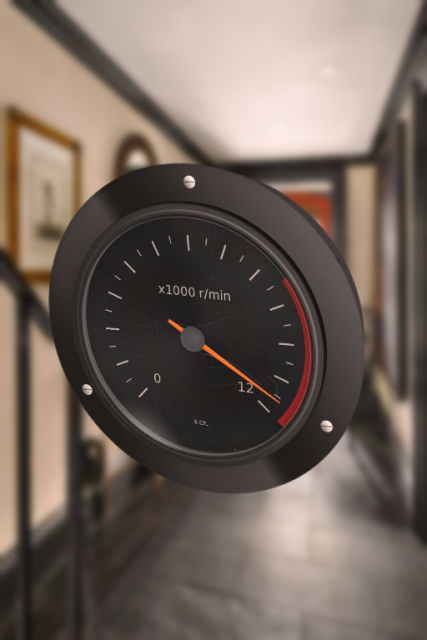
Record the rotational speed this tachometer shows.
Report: 11500 rpm
